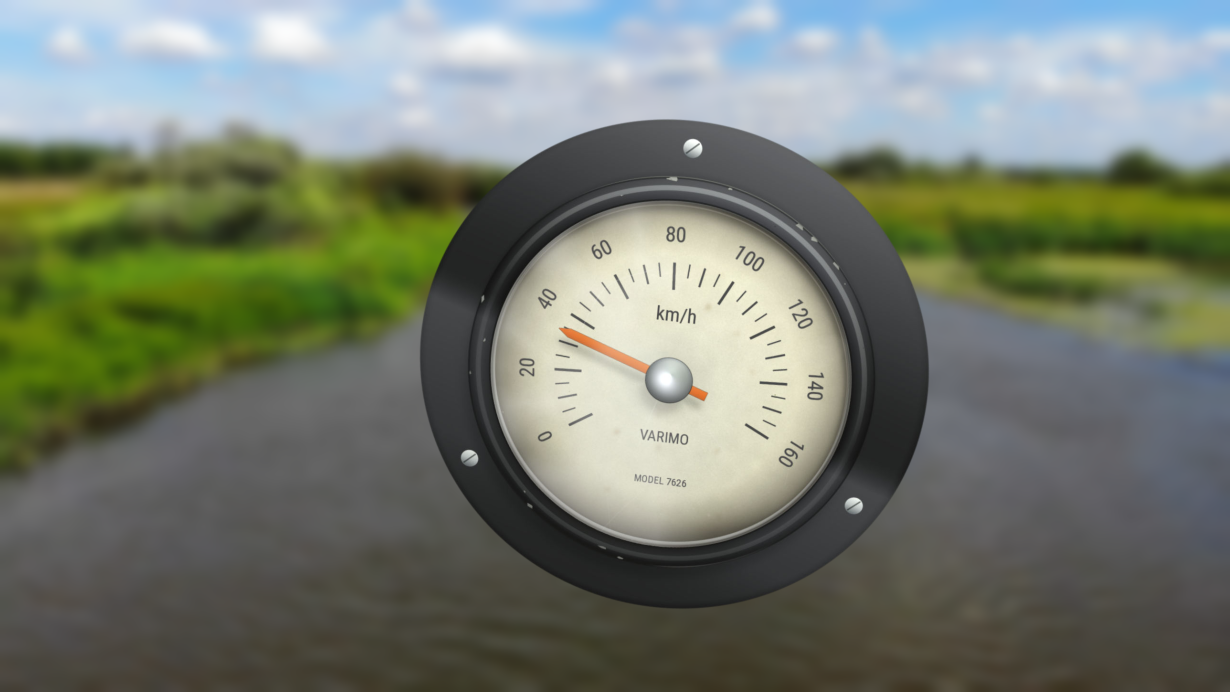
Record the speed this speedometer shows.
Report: 35 km/h
